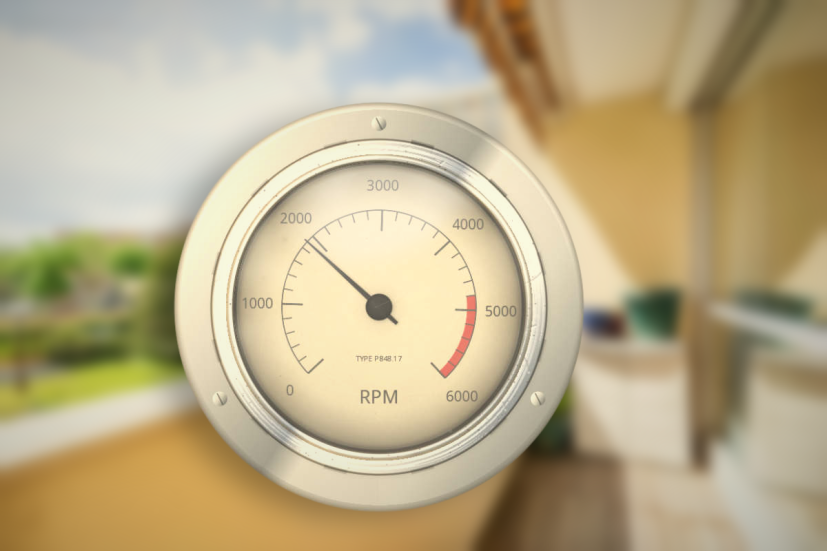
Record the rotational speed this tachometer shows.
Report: 1900 rpm
